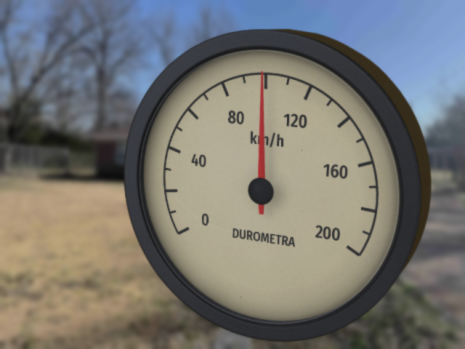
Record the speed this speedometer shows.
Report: 100 km/h
